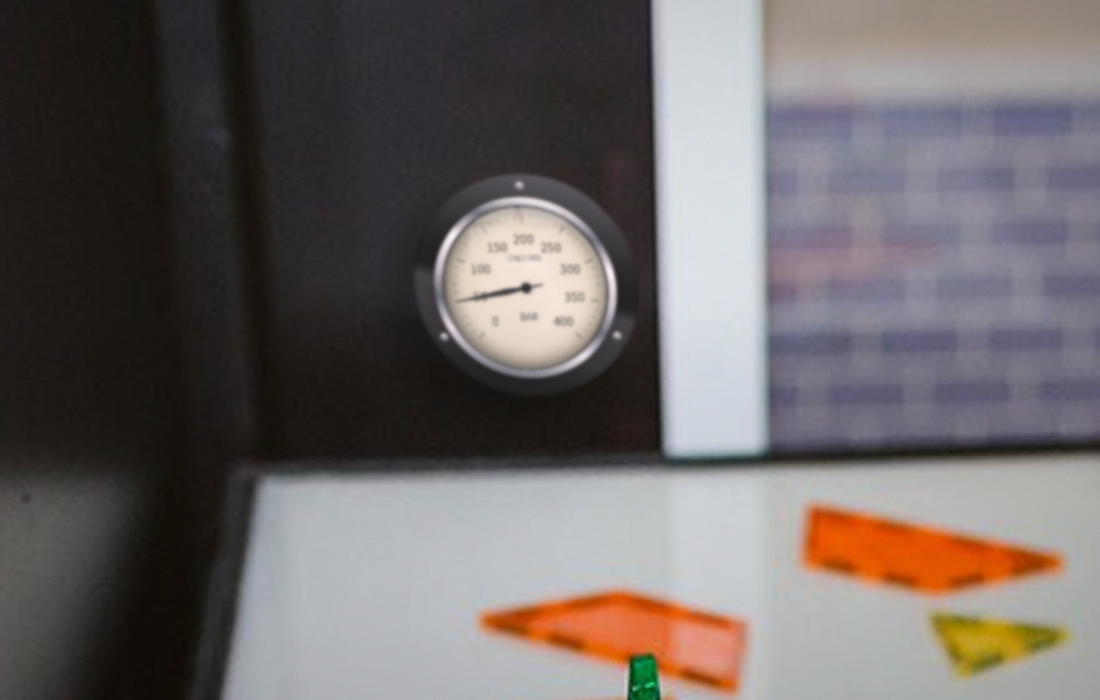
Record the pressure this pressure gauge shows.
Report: 50 bar
